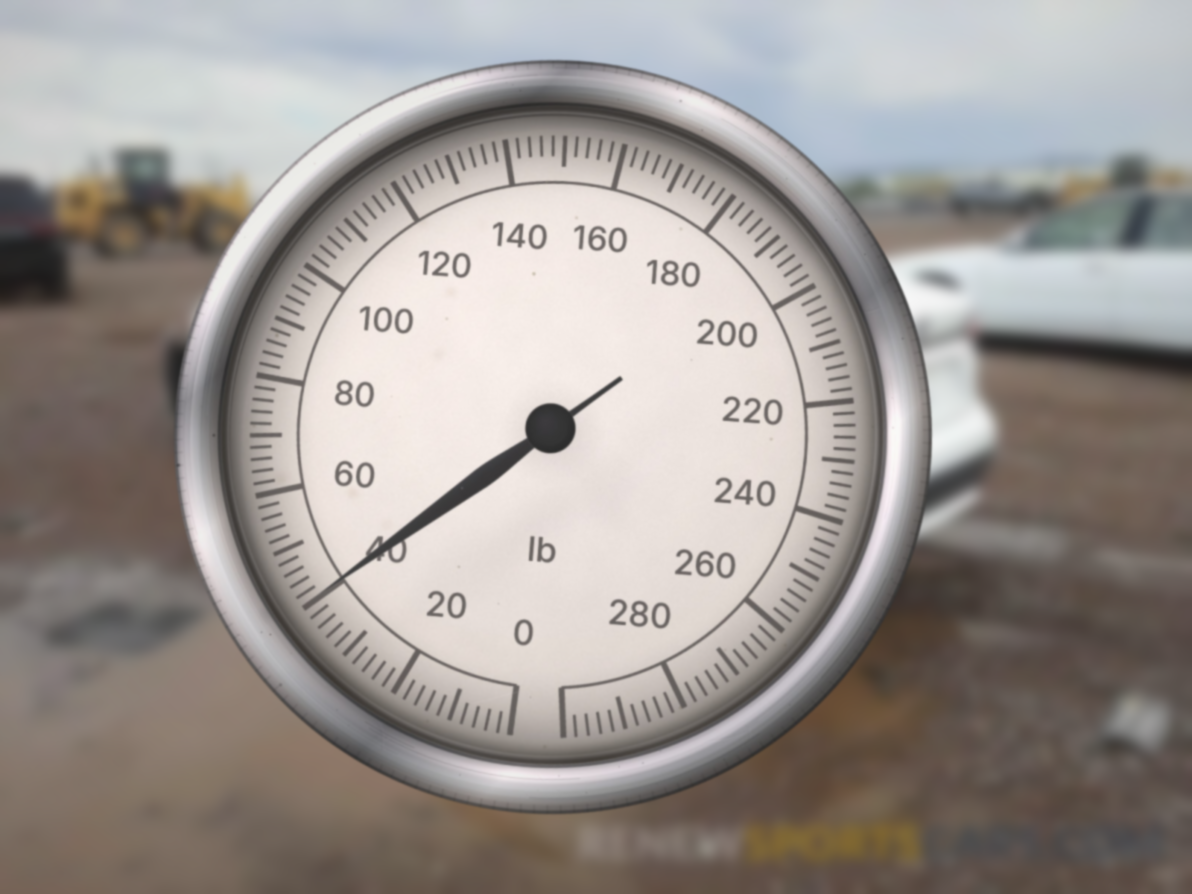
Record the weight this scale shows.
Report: 40 lb
